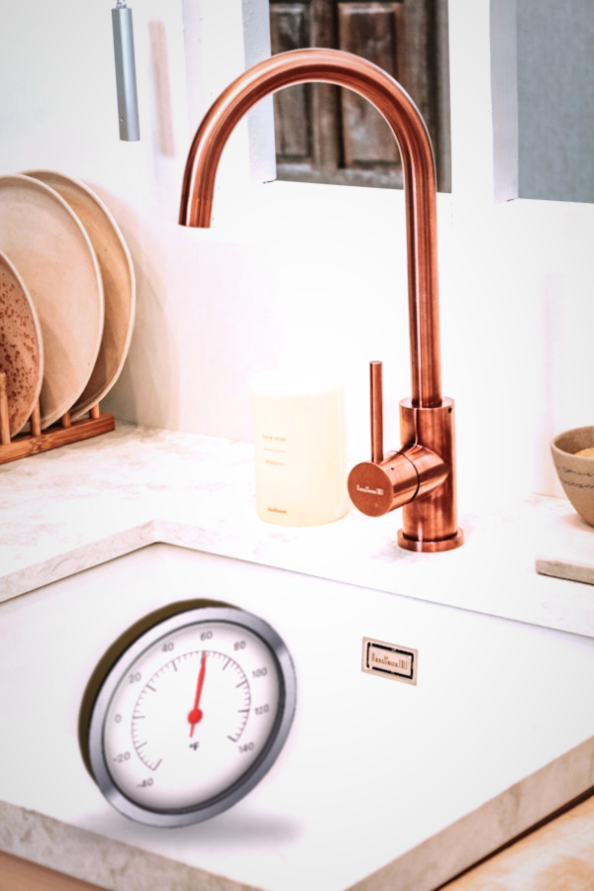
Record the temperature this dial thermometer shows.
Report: 60 °F
